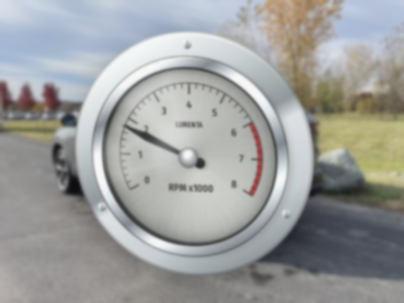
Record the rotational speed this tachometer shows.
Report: 1800 rpm
